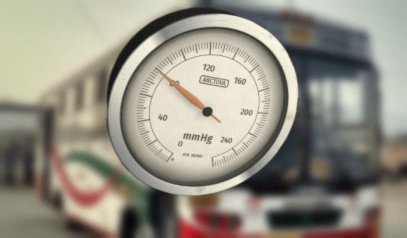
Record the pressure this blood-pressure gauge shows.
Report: 80 mmHg
